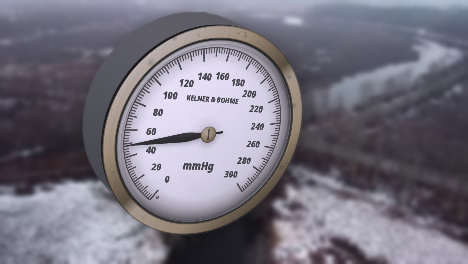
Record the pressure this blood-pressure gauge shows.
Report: 50 mmHg
